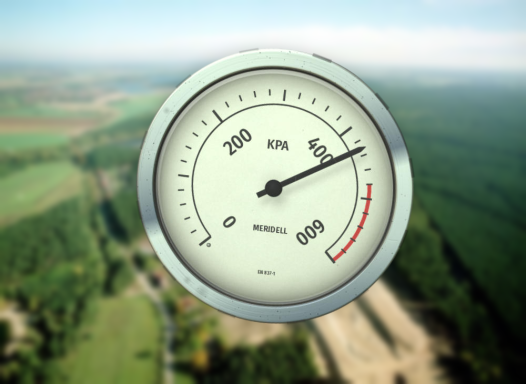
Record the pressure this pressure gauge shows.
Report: 430 kPa
